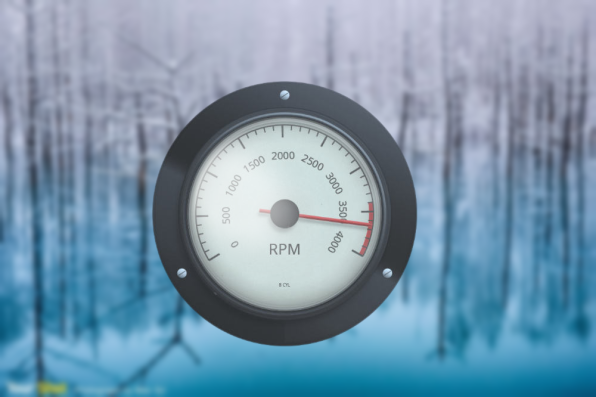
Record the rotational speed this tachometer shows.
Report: 3650 rpm
